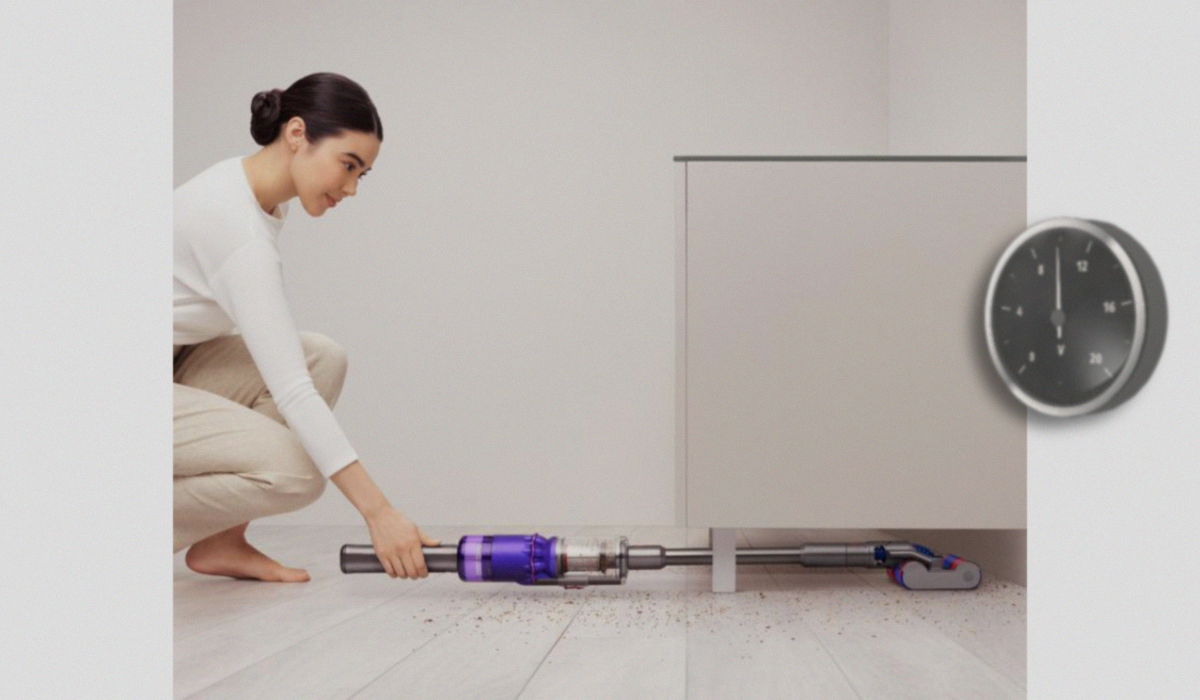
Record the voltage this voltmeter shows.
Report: 10 V
